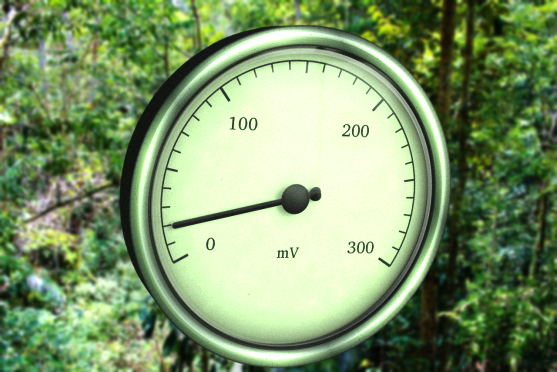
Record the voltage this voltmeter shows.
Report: 20 mV
